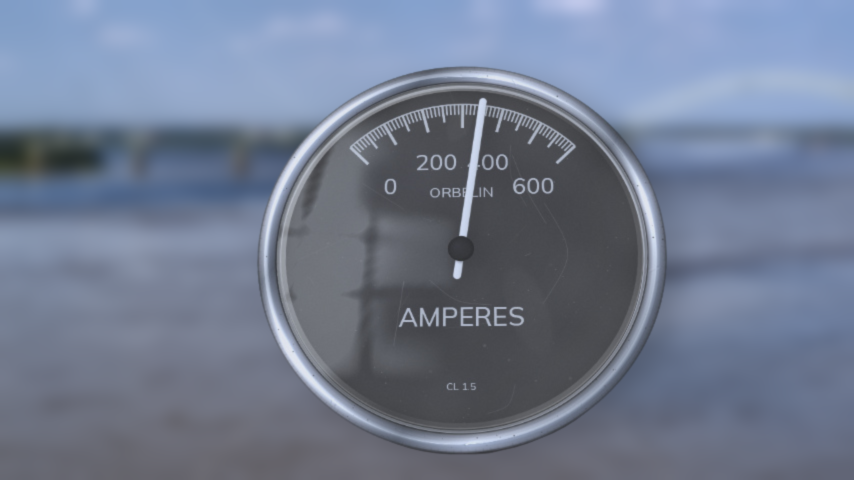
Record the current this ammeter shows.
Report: 350 A
